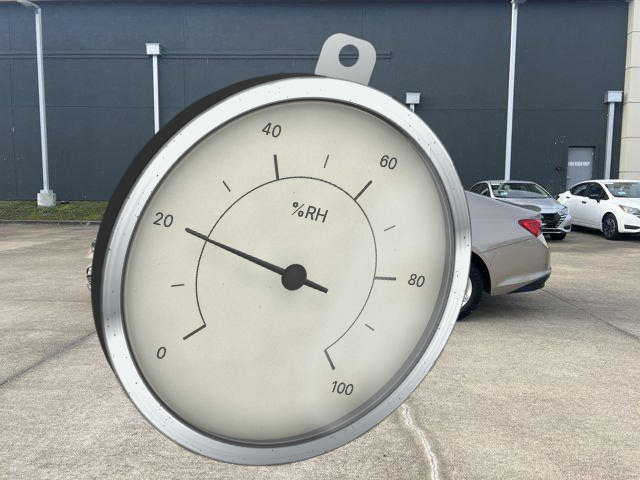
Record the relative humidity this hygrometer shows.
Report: 20 %
